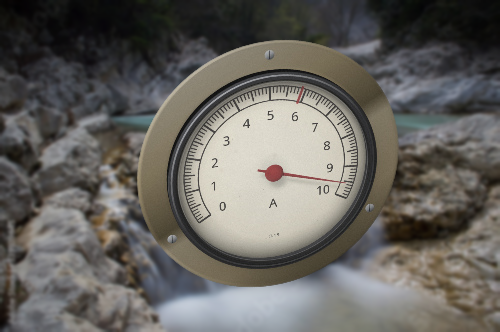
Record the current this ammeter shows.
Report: 9.5 A
